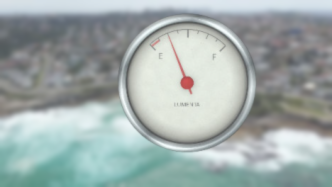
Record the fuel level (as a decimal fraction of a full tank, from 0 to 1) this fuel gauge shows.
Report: 0.25
